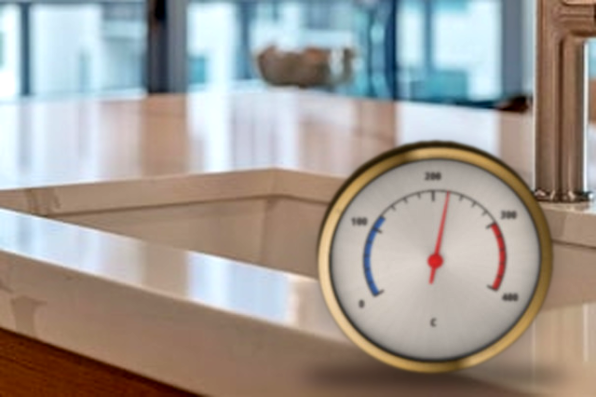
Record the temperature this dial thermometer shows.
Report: 220 °C
